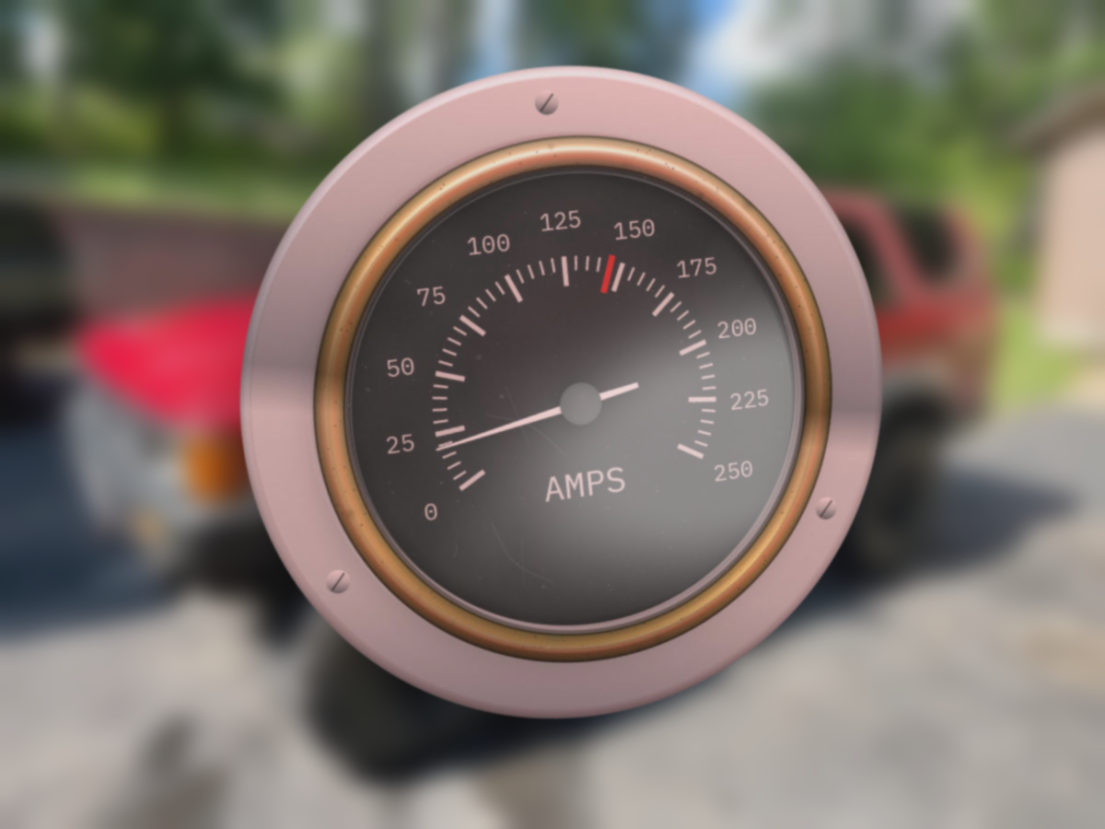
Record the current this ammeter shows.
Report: 20 A
